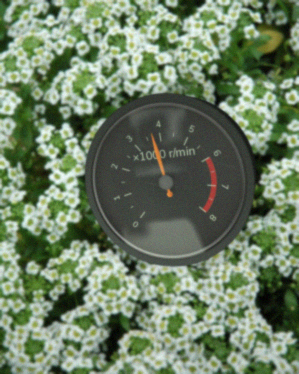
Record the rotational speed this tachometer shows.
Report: 3750 rpm
